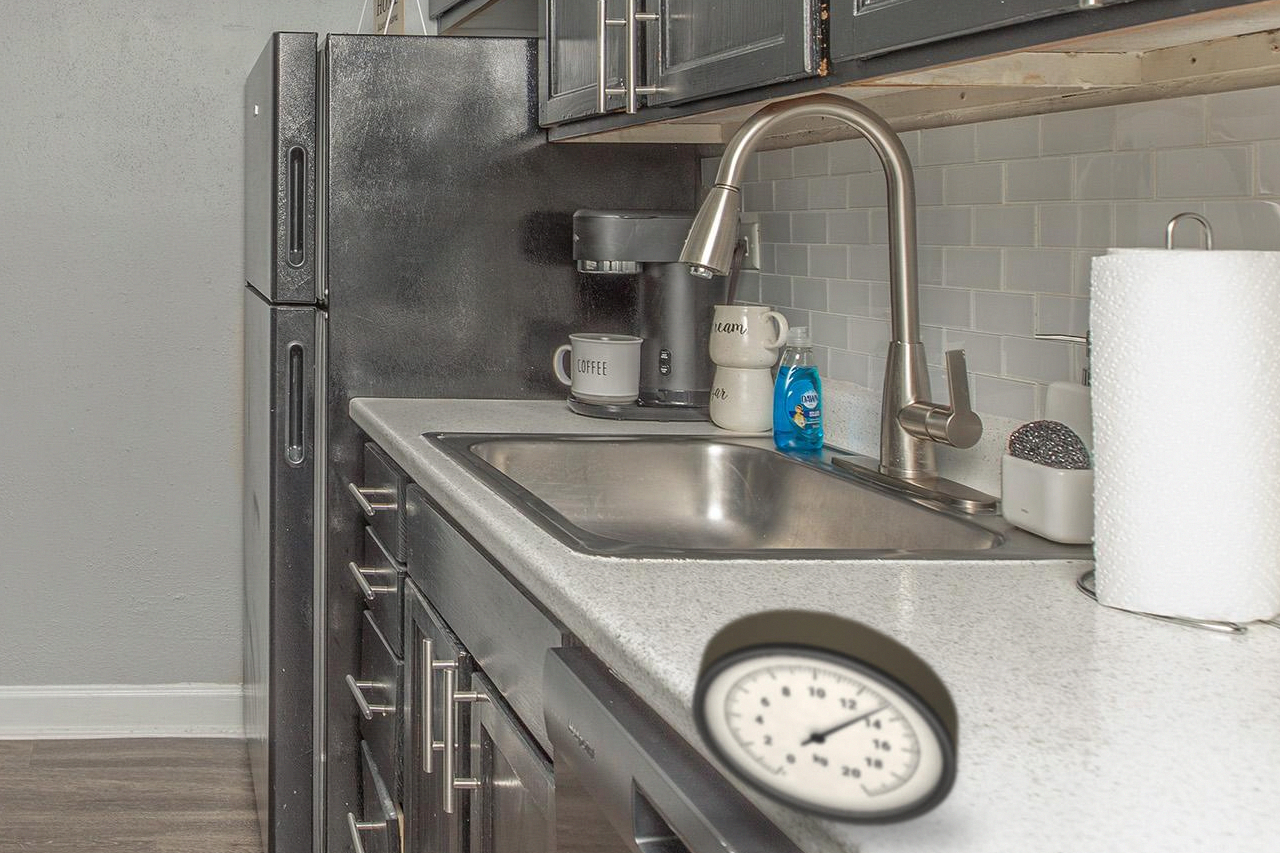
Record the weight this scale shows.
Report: 13 kg
